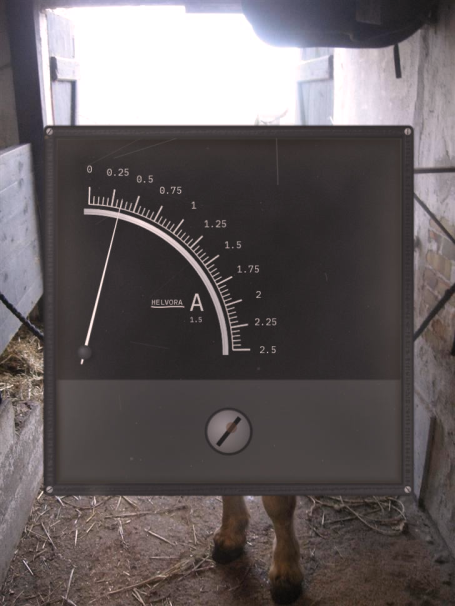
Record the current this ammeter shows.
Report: 0.35 A
